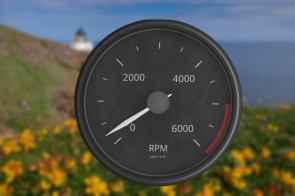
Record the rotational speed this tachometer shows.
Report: 250 rpm
